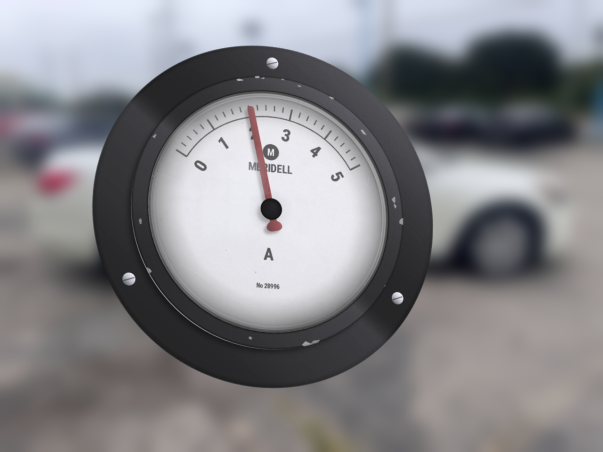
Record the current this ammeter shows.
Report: 2 A
